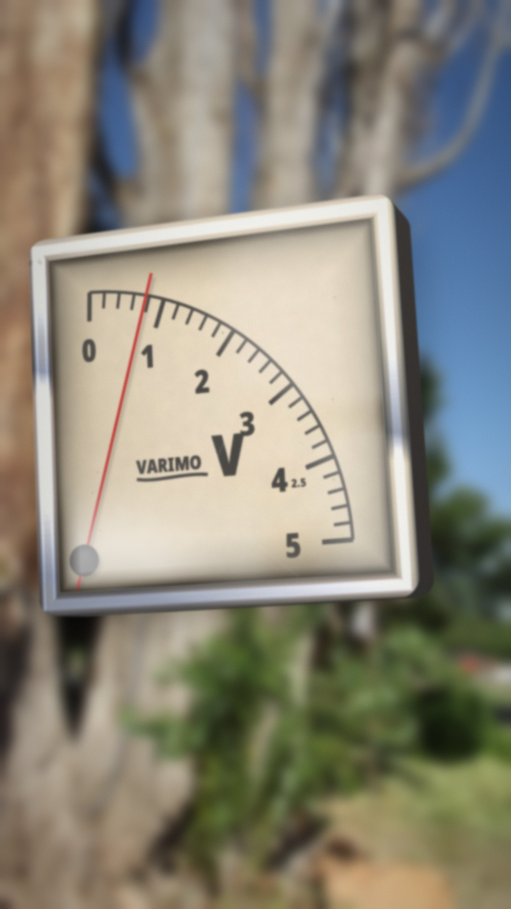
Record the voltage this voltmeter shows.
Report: 0.8 V
